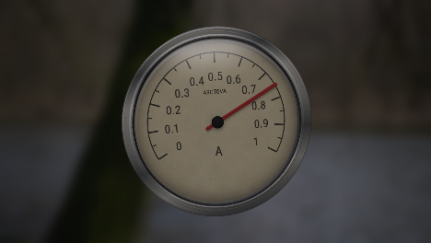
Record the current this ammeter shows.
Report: 0.75 A
